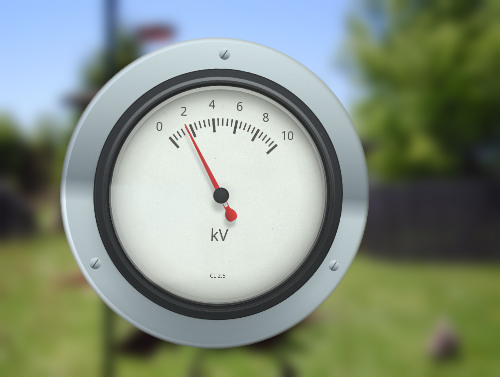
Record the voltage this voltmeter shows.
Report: 1.6 kV
